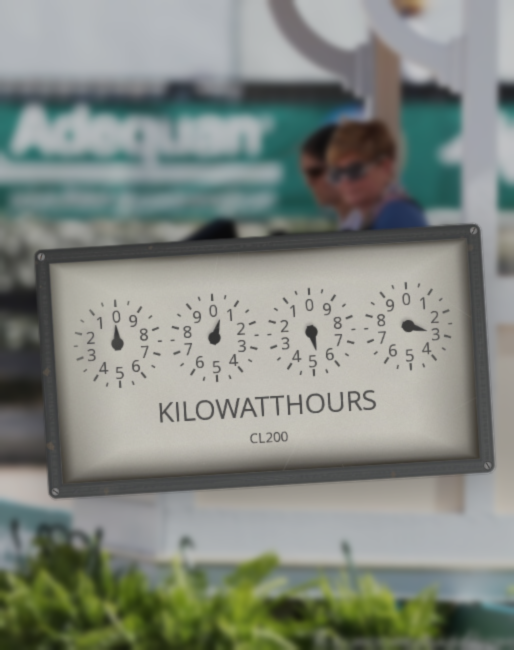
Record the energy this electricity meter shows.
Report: 53 kWh
